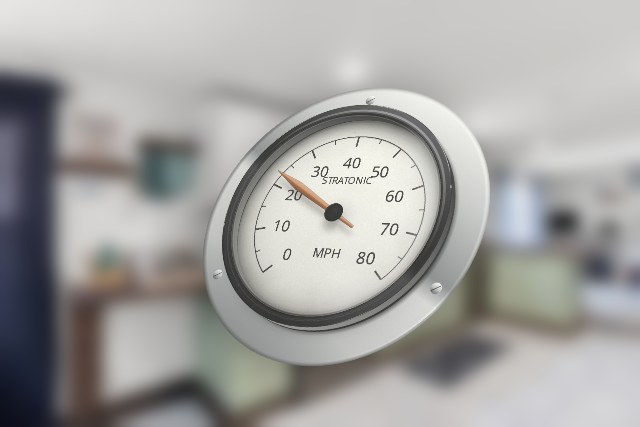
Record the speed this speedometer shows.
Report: 22.5 mph
